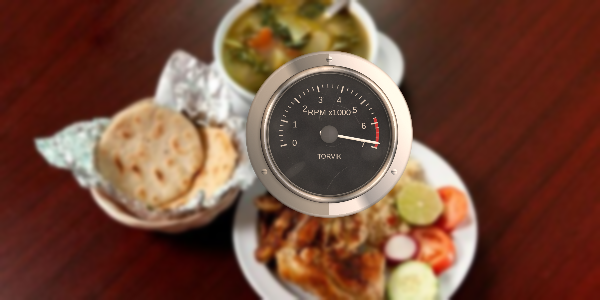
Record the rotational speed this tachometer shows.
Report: 6800 rpm
